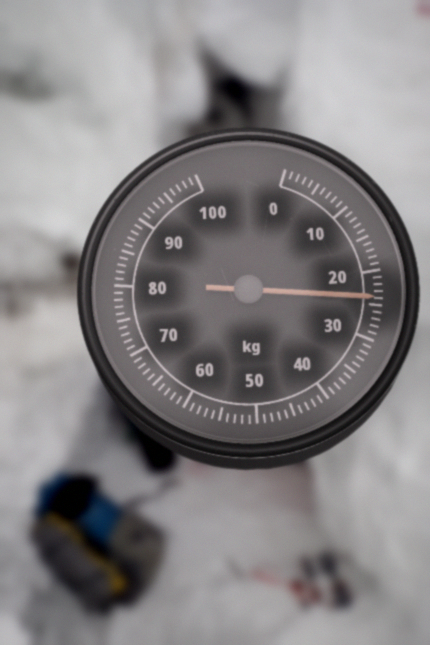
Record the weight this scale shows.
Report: 24 kg
